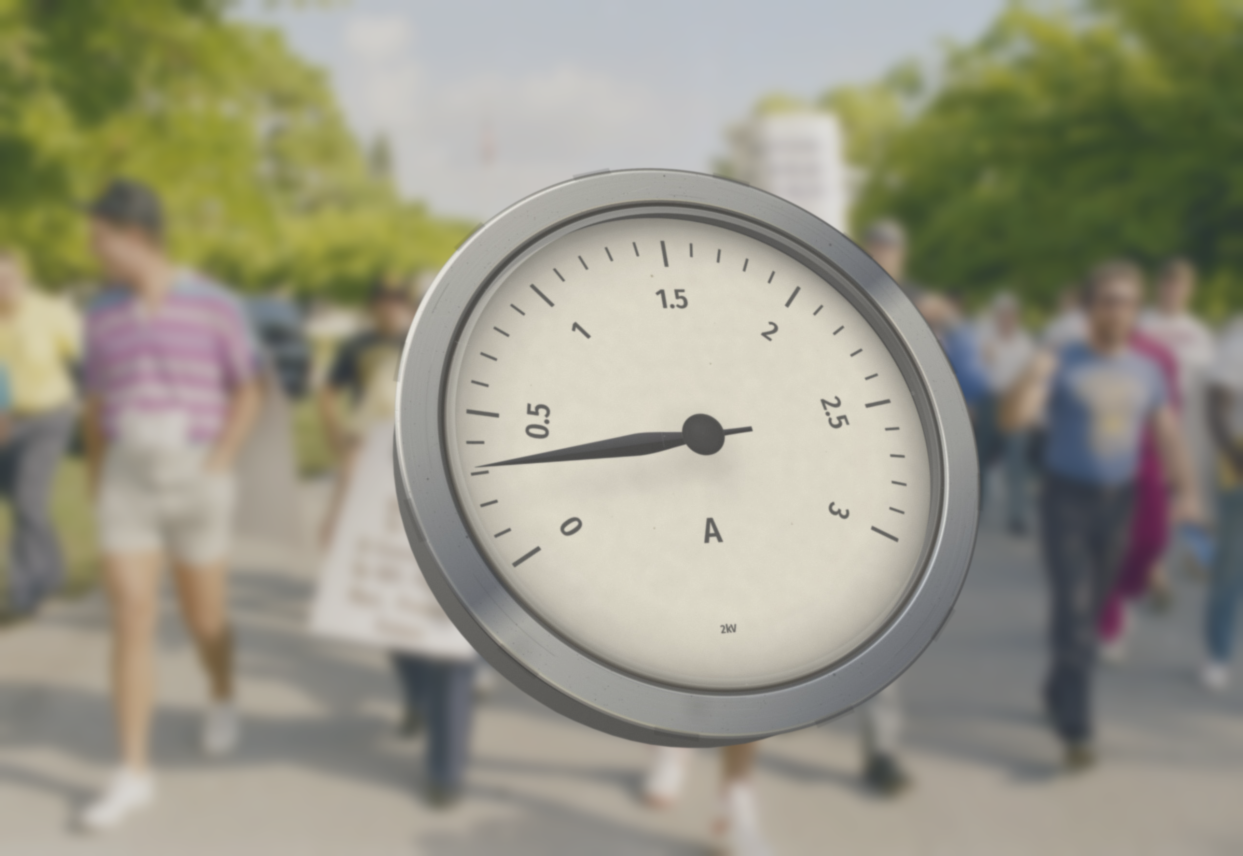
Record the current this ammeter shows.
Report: 0.3 A
